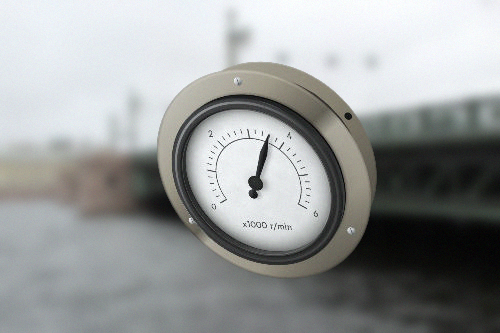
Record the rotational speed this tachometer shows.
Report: 3600 rpm
